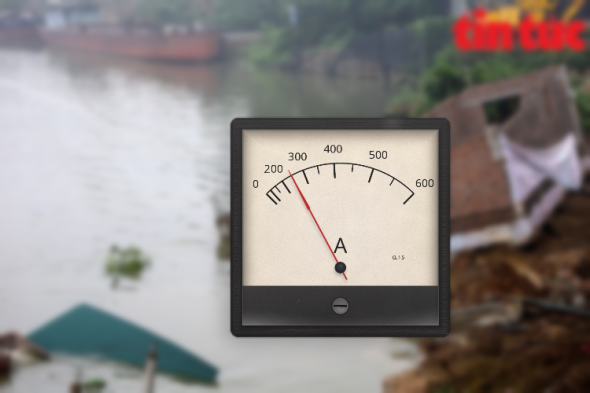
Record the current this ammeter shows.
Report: 250 A
